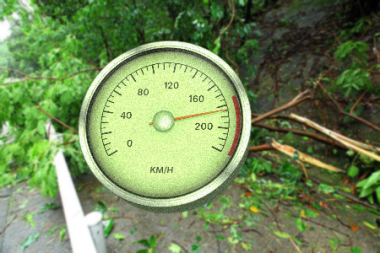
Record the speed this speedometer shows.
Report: 185 km/h
